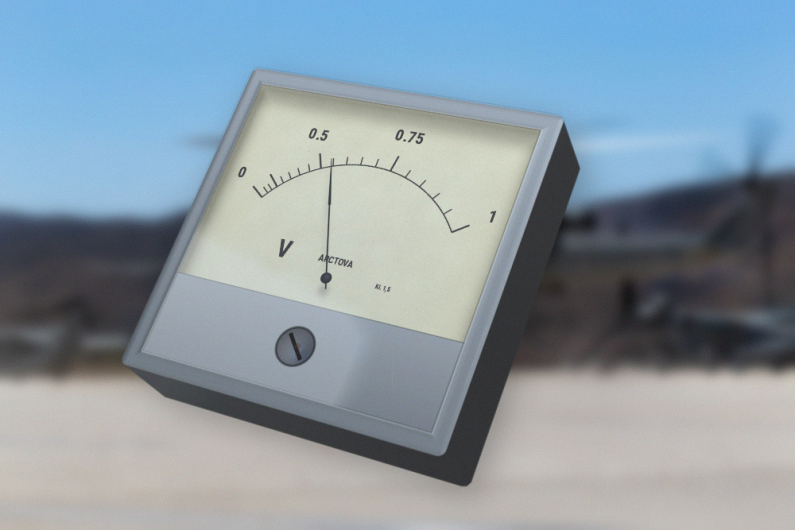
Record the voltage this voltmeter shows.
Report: 0.55 V
